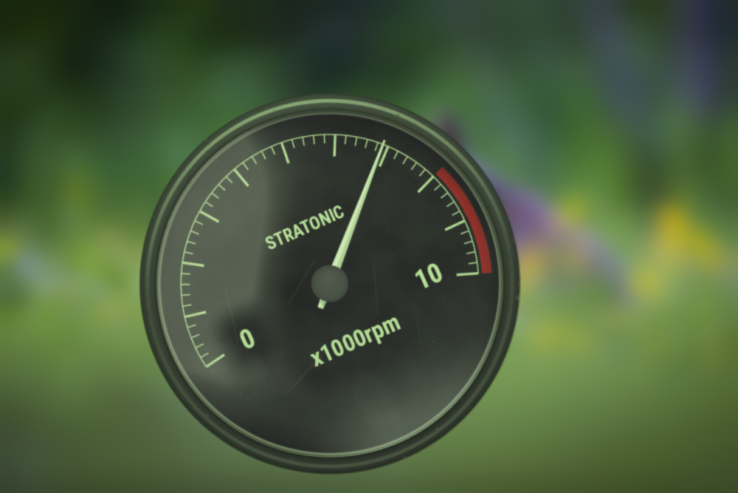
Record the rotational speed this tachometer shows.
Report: 6900 rpm
